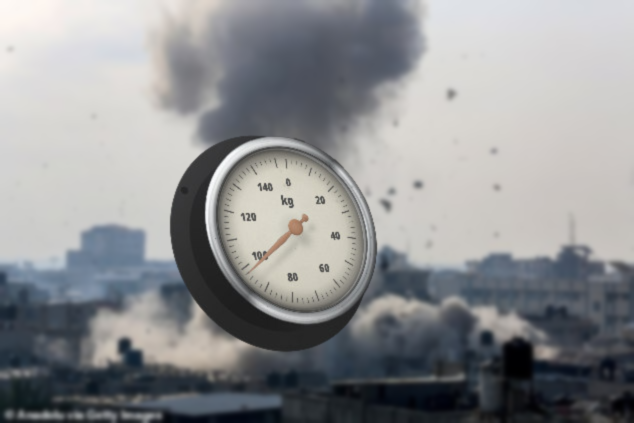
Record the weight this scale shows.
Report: 98 kg
